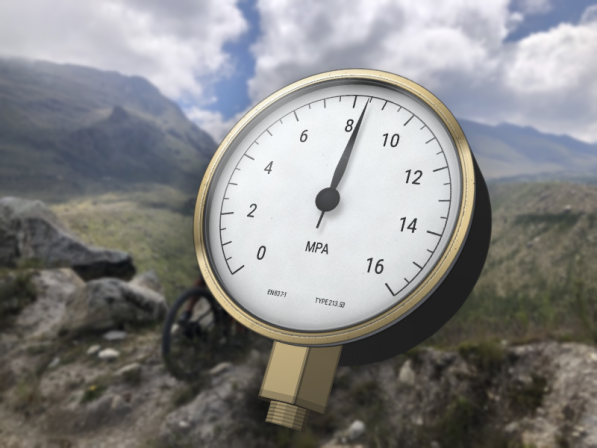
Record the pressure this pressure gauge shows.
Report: 8.5 MPa
